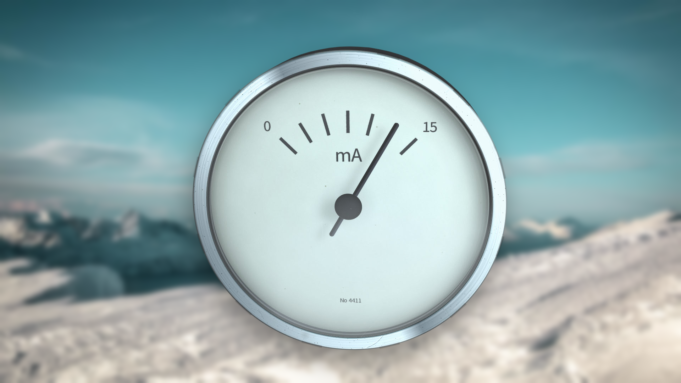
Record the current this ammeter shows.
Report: 12.5 mA
